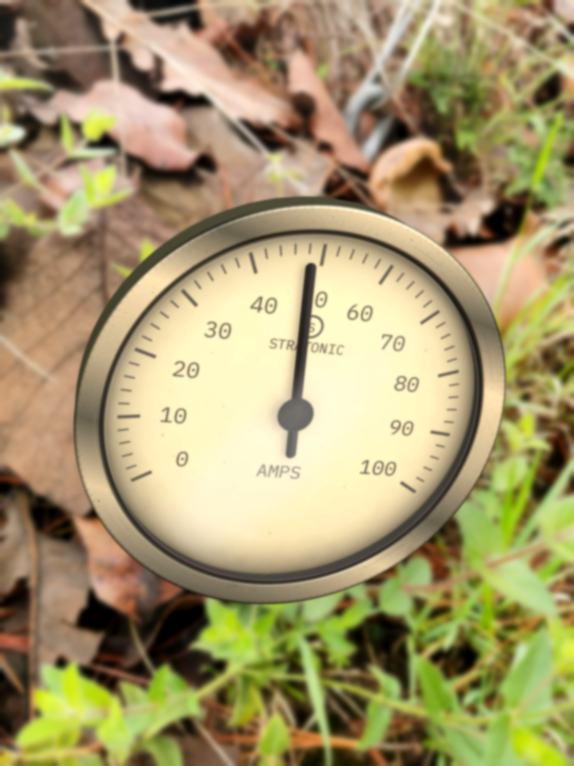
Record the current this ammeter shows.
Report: 48 A
